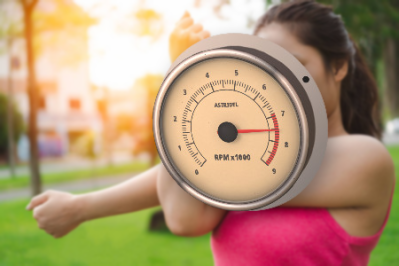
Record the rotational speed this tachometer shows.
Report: 7500 rpm
